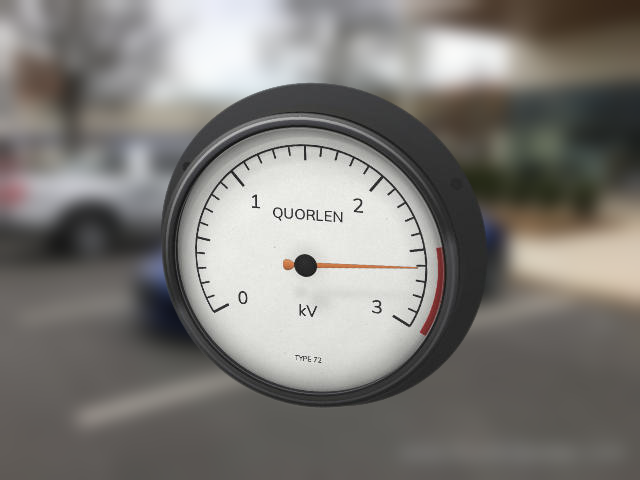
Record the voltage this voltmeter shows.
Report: 2.6 kV
